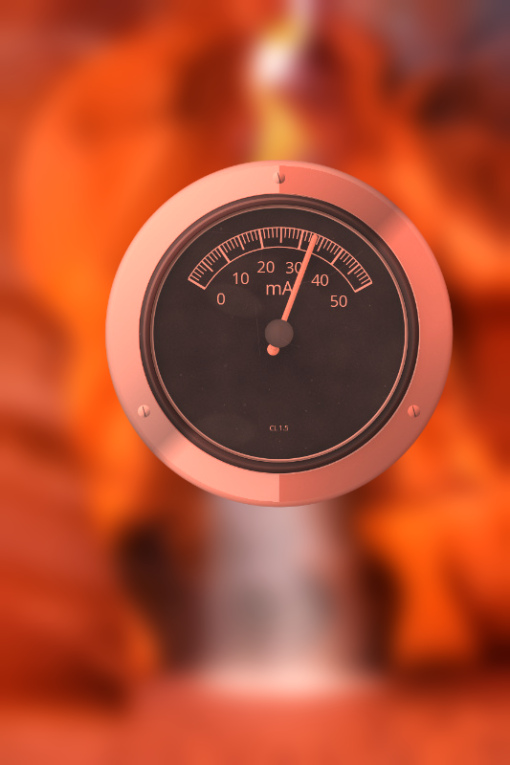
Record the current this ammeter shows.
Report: 33 mA
